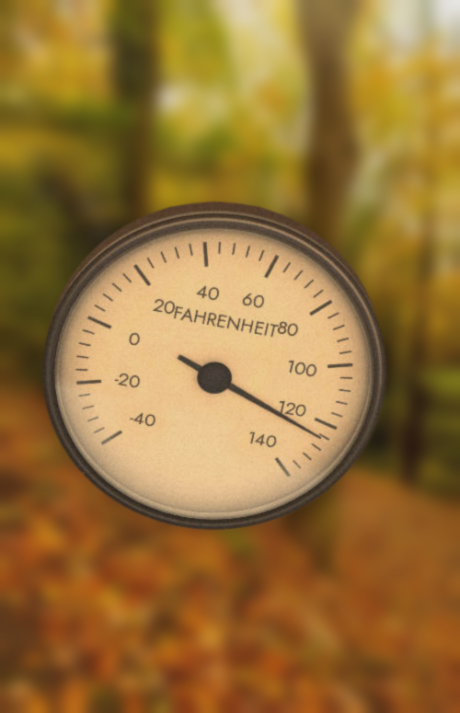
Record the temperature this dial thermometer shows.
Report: 124 °F
